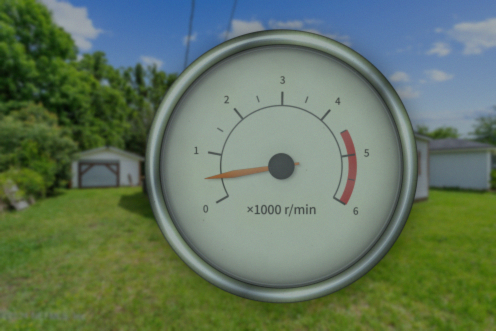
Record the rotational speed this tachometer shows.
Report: 500 rpm
